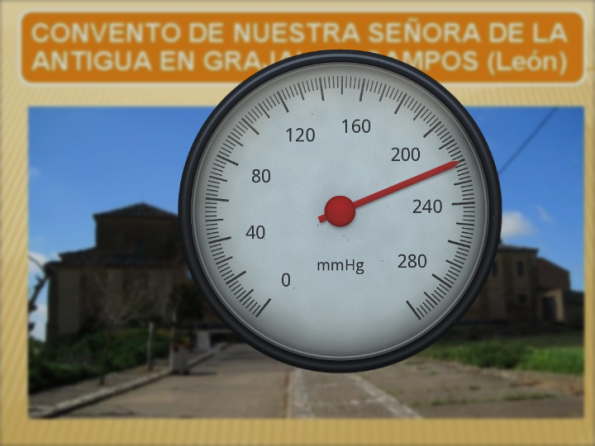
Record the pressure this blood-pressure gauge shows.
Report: 220 mmHg
